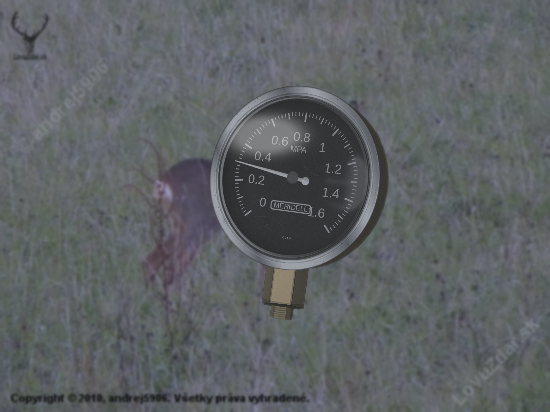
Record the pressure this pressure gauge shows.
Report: 0.3 MPa
